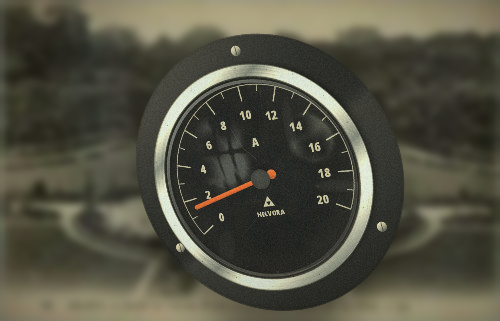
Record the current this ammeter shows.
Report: 1.5 A
